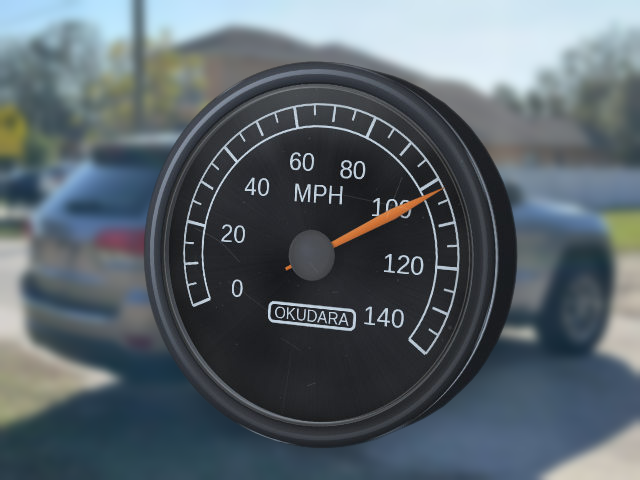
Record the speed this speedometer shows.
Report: 102.5 mph
